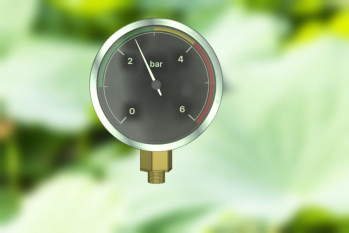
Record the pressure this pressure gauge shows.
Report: 2.5 bar
